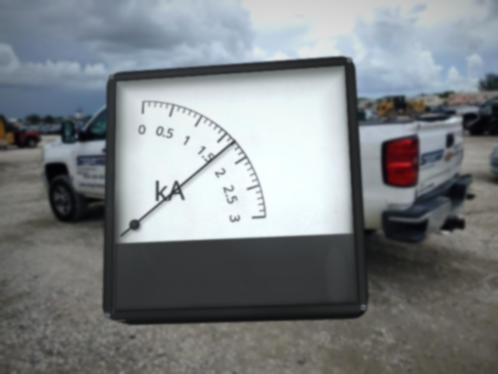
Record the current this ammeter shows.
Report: 1.7 kA
